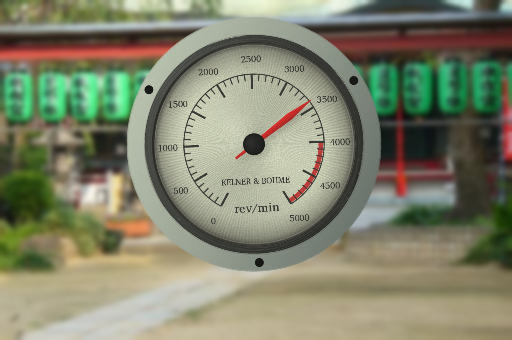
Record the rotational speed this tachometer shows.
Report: 3400 rpm
